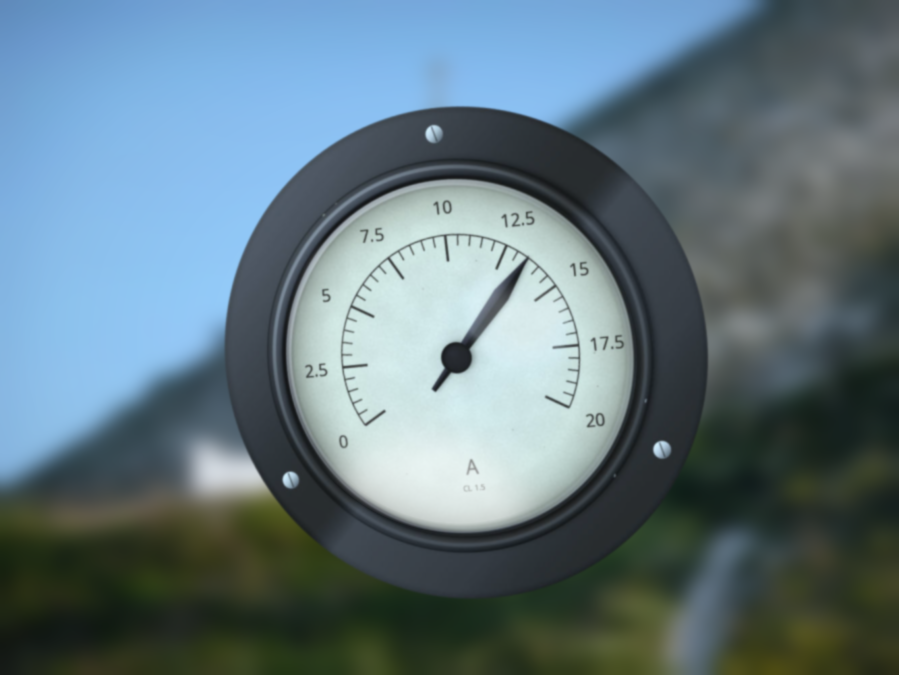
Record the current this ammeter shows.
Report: 13.5 A
